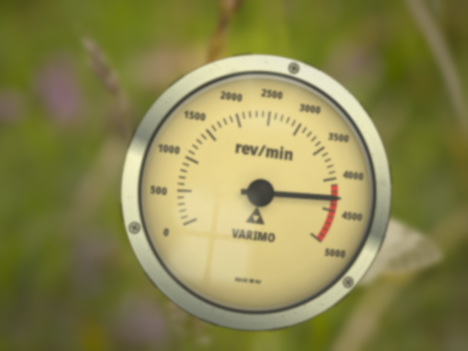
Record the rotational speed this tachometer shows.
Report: 4300 rpm
